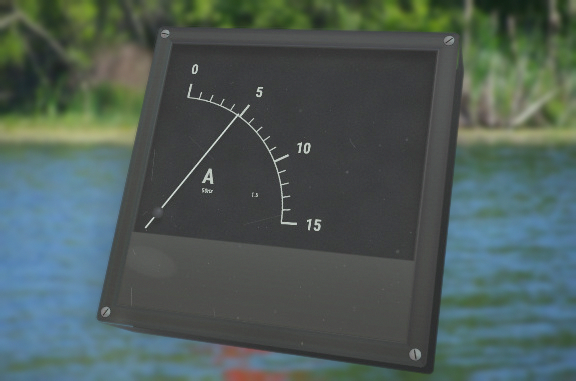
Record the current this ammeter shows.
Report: 5 A
